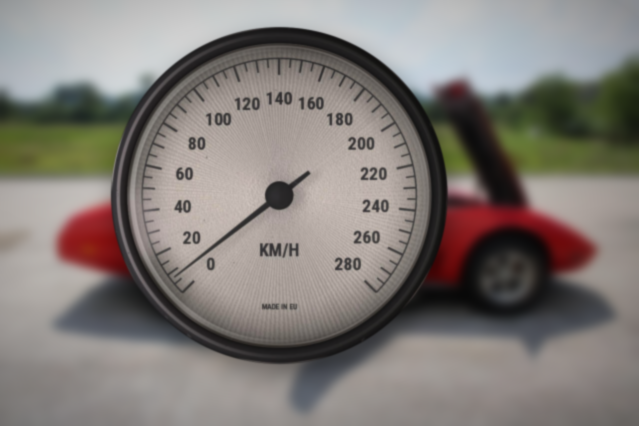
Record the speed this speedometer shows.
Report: 7.5 km/h
